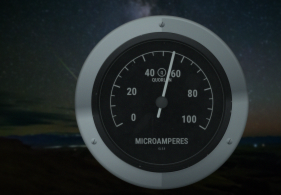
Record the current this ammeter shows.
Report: 55 µA
